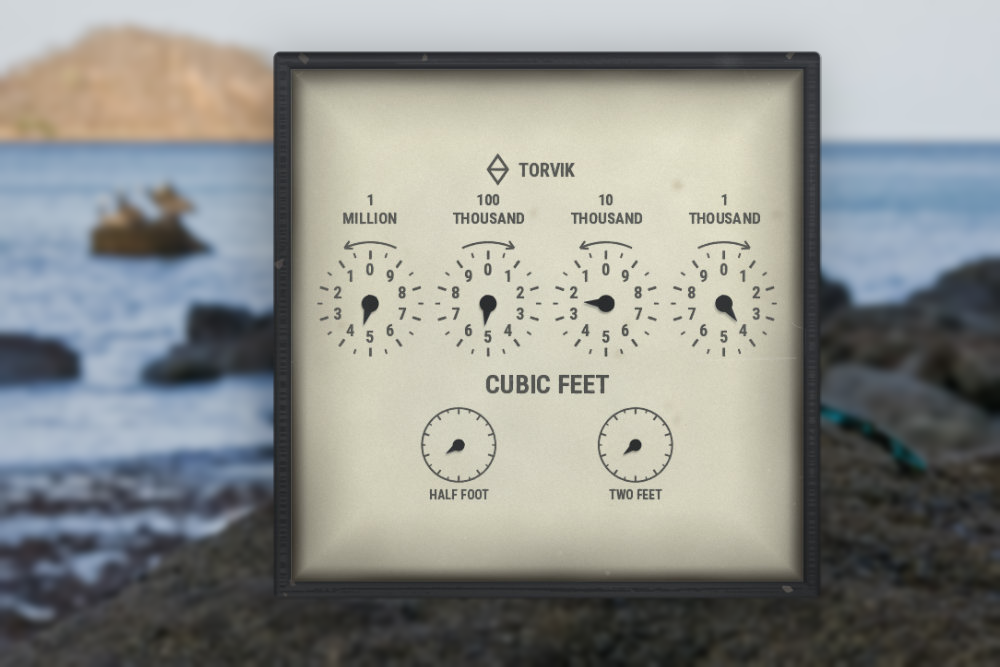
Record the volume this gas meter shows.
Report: 452400 ft³
